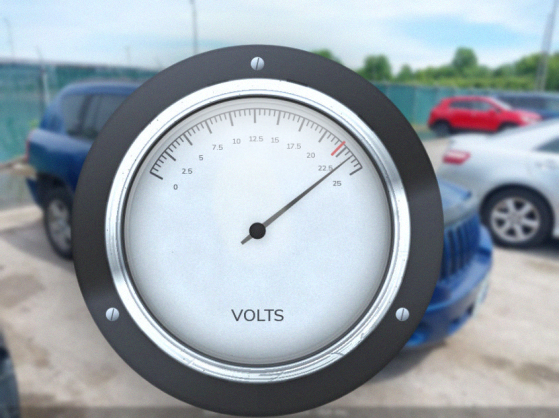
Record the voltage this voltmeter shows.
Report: 23.5 V
